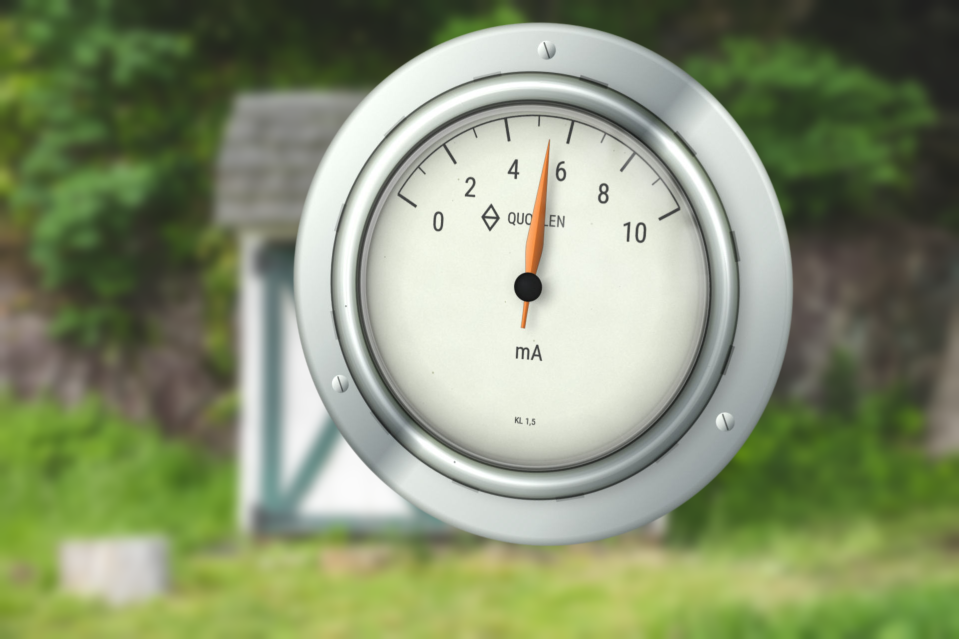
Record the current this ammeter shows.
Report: 5.5 mA
